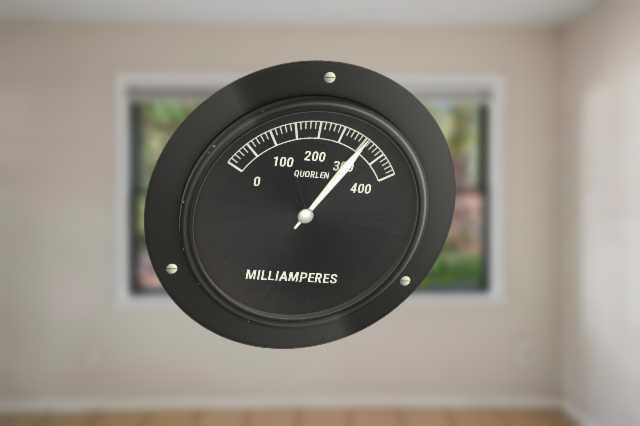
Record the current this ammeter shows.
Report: 300 mA
